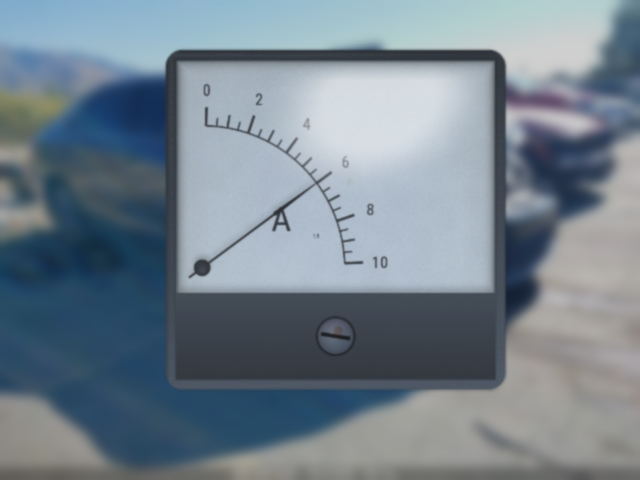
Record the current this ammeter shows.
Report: 6 A
